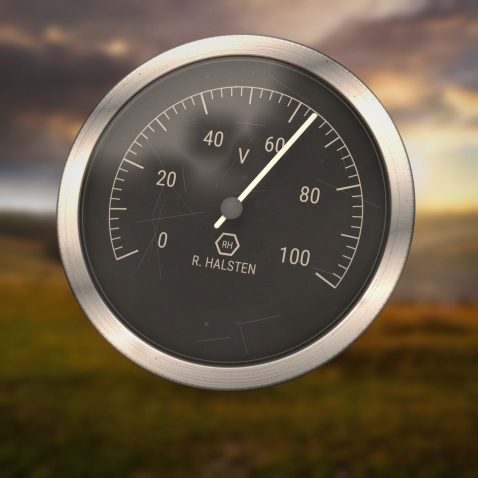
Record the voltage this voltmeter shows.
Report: 64 V
